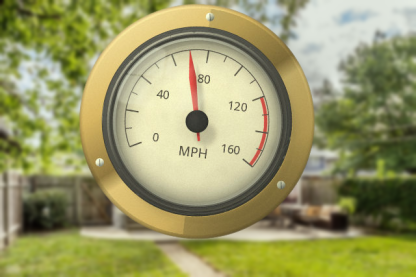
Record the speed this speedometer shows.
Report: 70 mph
